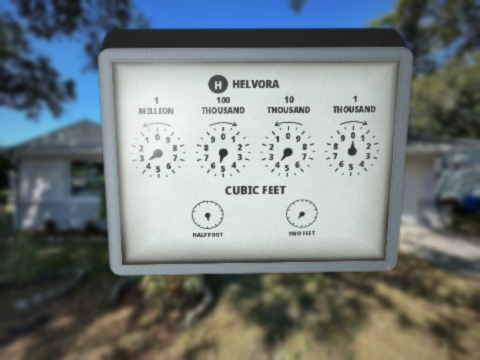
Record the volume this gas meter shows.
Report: 354000 ft³
